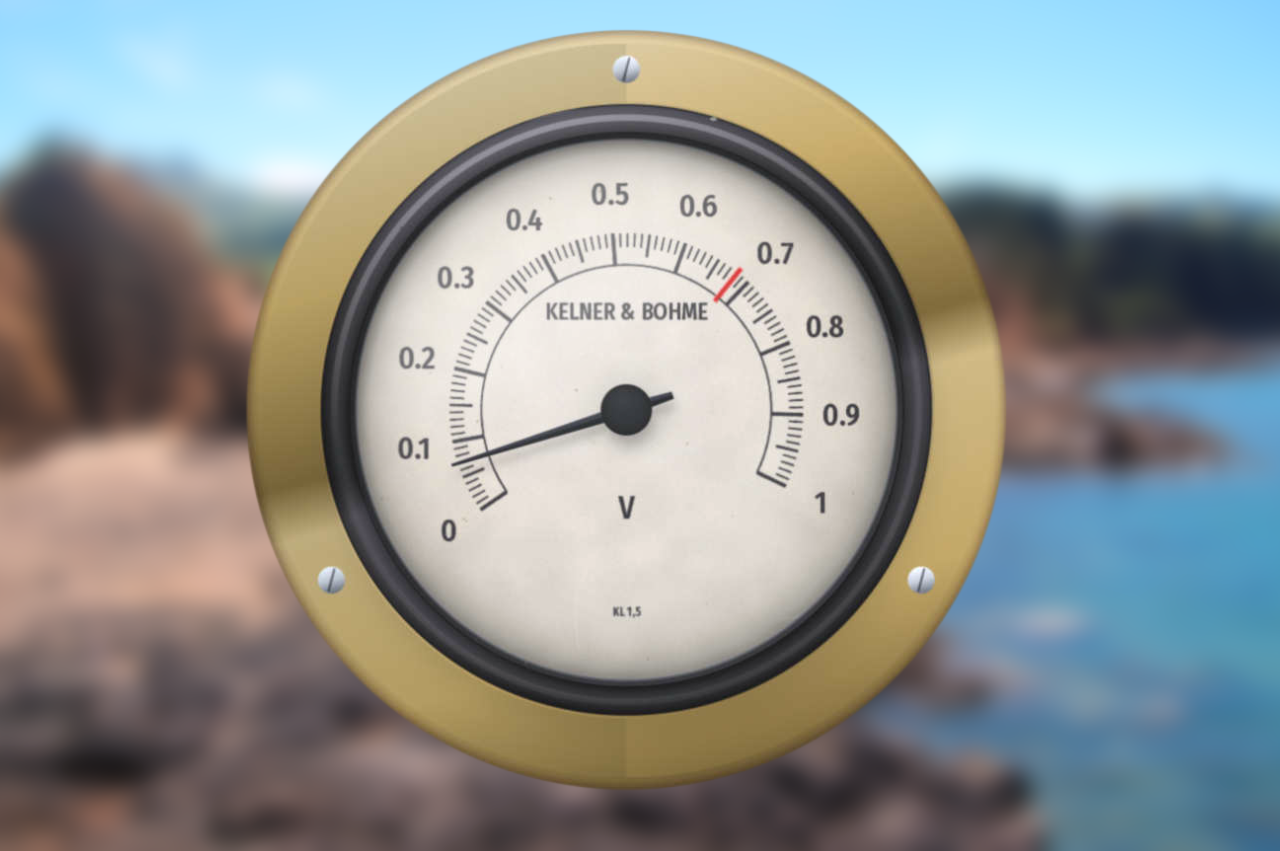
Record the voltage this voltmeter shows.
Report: 0.07 V
